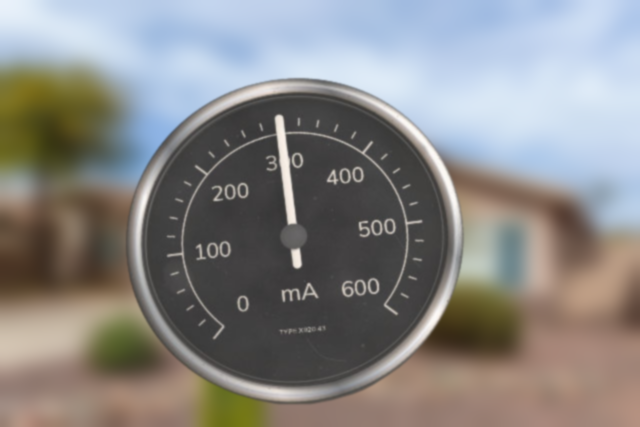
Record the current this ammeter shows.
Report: 300 mA
